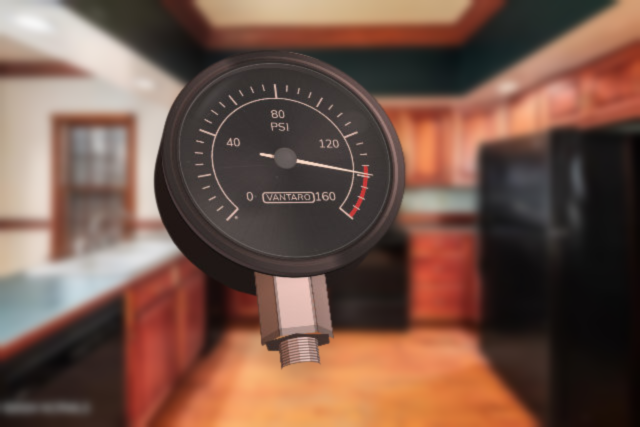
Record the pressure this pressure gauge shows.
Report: 140 psi
